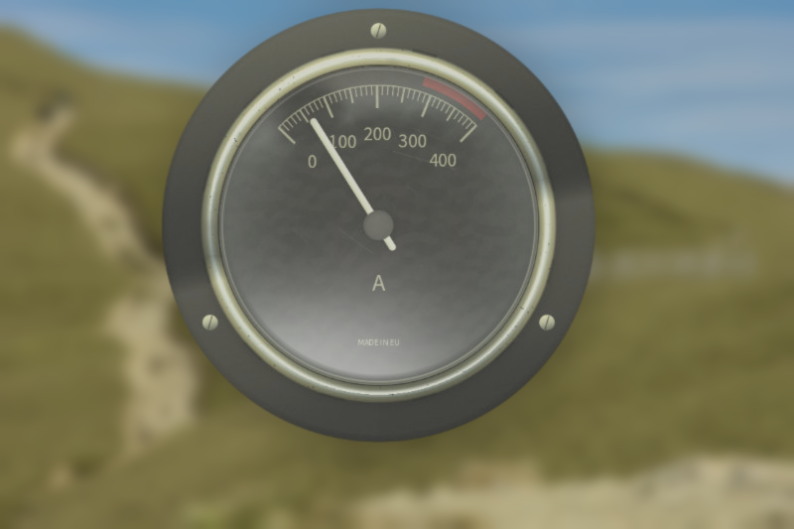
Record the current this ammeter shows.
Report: 60 A
